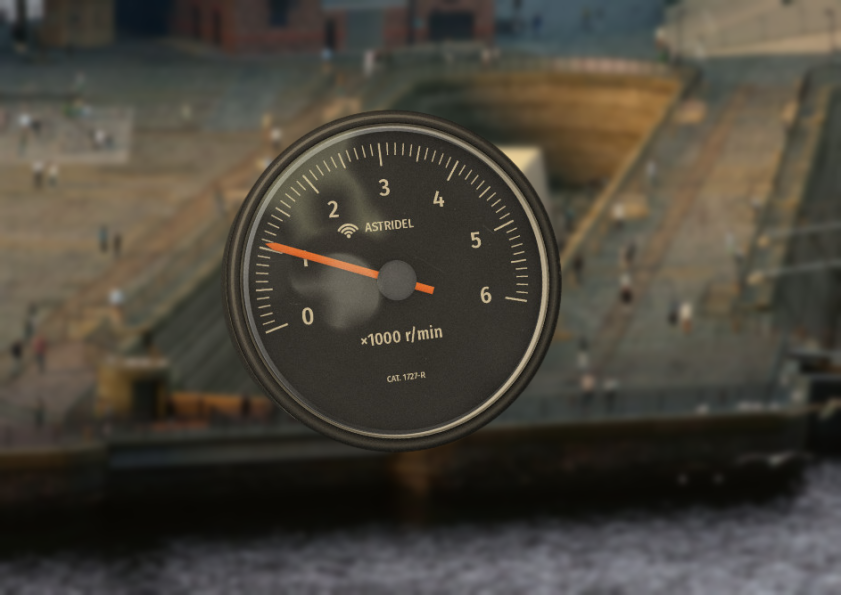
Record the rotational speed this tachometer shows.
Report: 1050 rpm
